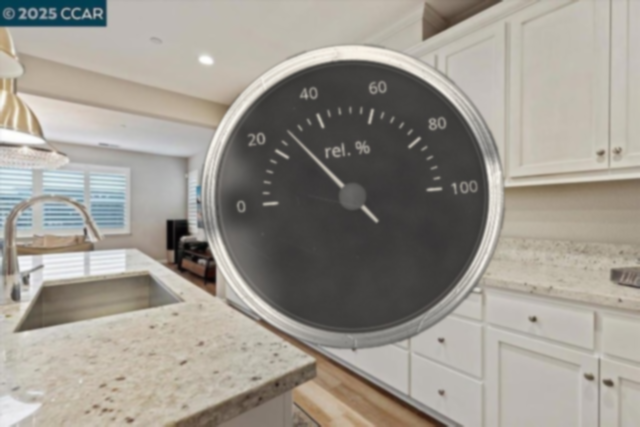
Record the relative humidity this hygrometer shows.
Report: 28 %
